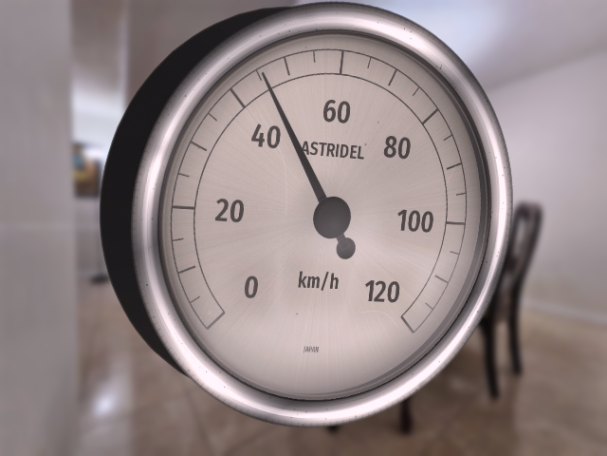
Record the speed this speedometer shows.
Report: 45 km/h
